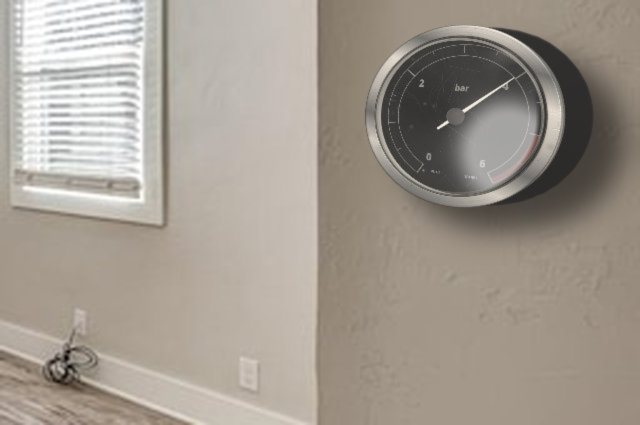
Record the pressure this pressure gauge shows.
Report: 4 bar
